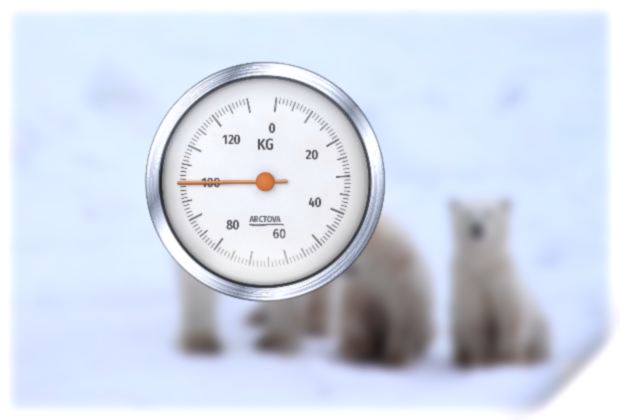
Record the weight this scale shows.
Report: 100 kg
